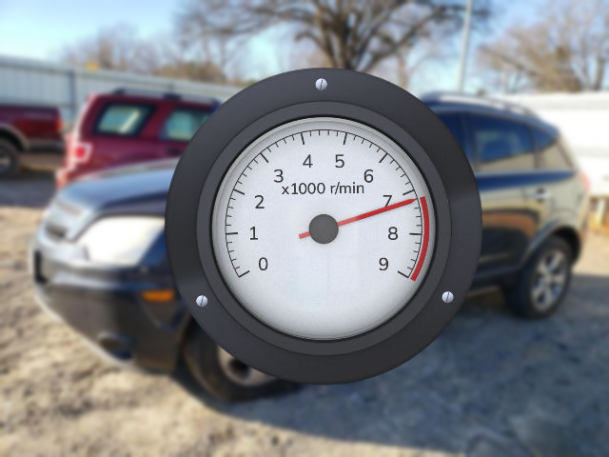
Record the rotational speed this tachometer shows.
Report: 7200 rpm
